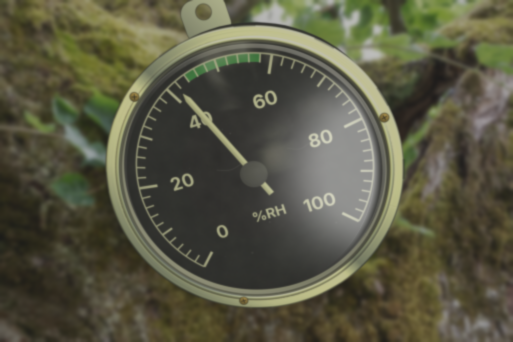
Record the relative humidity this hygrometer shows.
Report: 42 %
